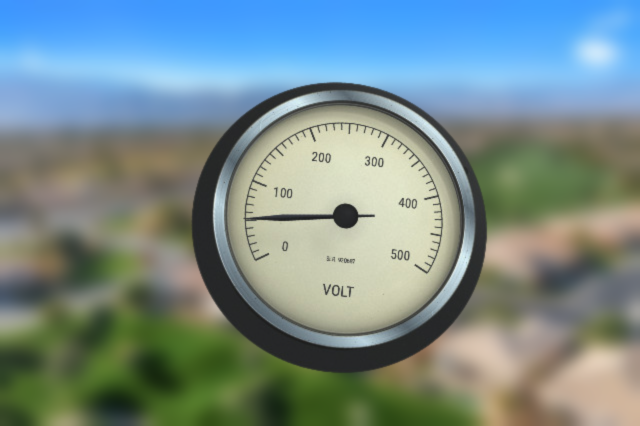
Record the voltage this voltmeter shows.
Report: 50 V
